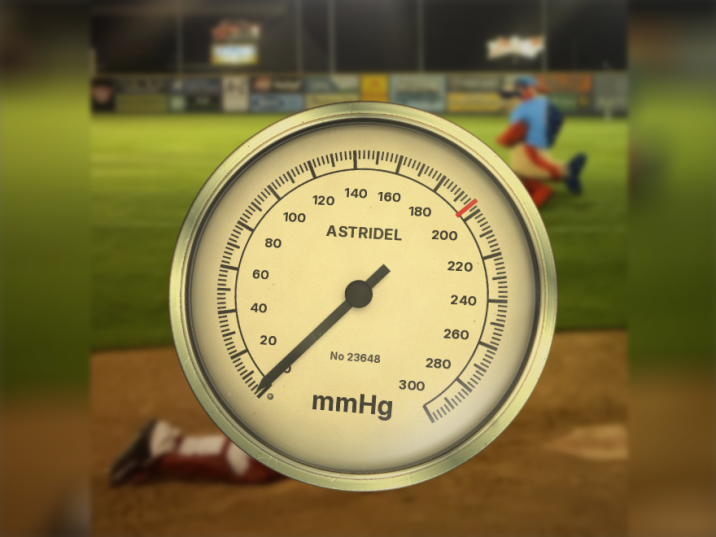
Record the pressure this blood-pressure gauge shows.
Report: 2 mmHg
